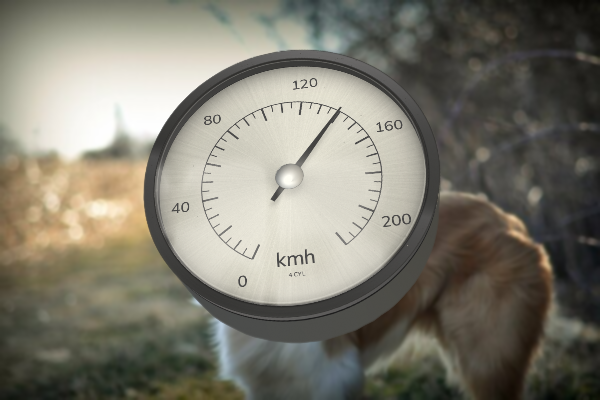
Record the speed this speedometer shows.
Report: 140 km/h
